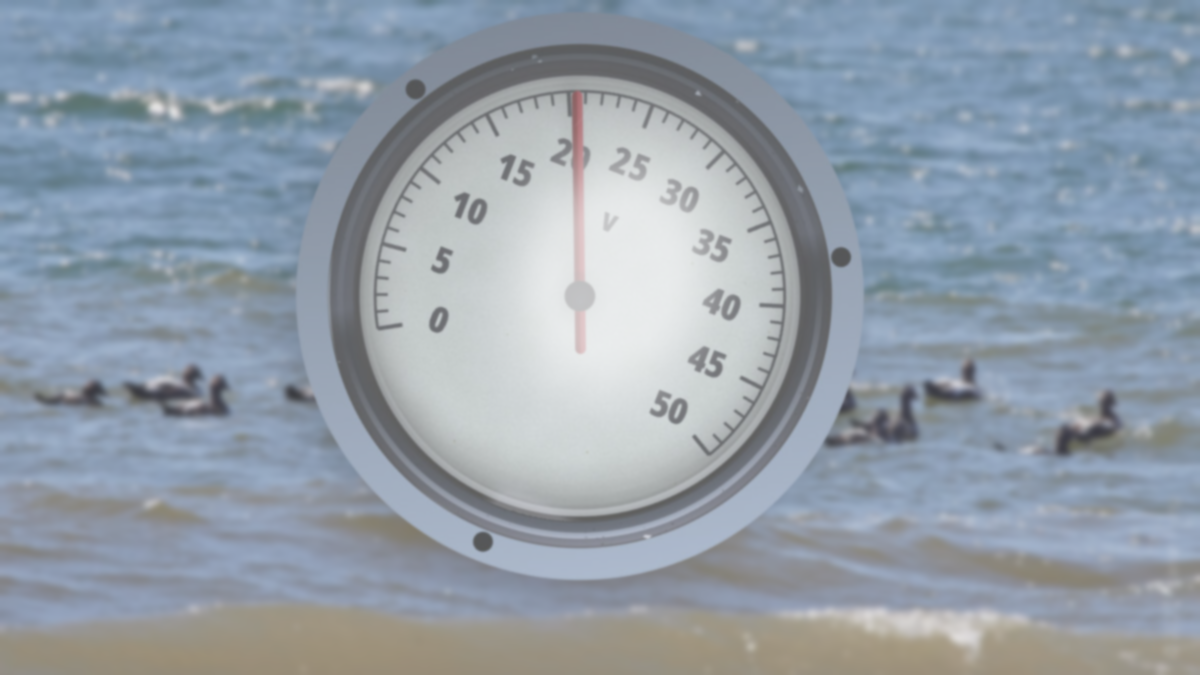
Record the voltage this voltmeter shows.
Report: 20.5 V
